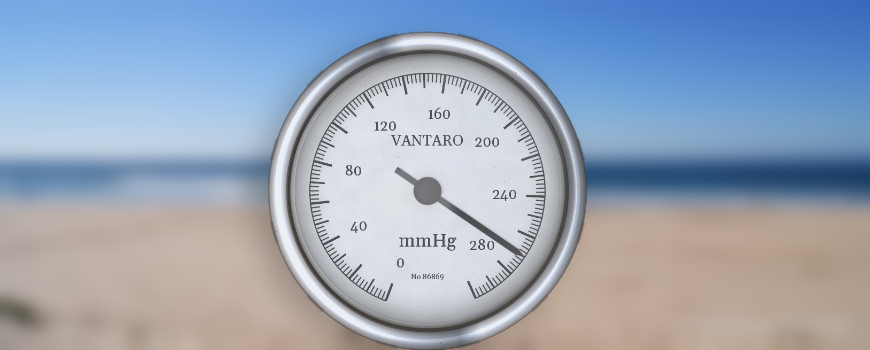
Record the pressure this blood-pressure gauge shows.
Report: 270 mmHg
